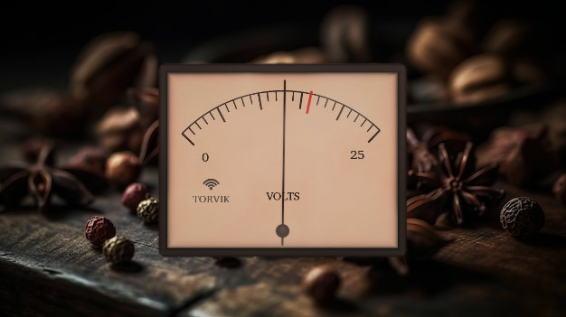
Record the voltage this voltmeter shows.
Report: 13 V
